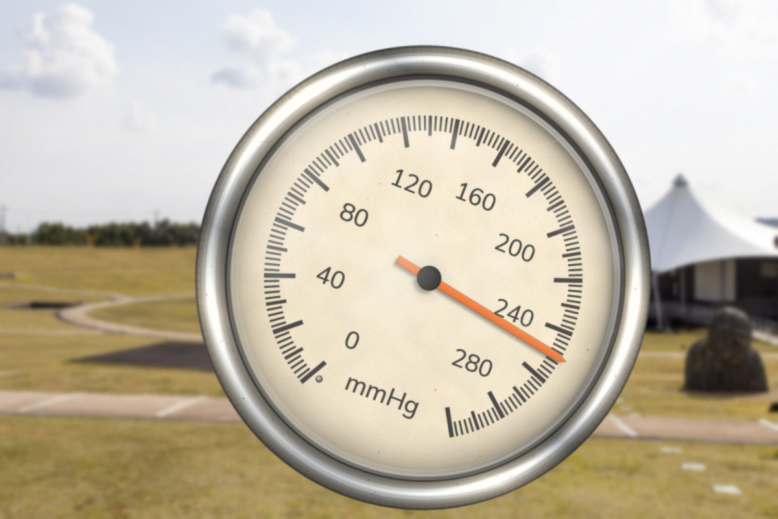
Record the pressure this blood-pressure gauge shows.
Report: 250 mmHg
